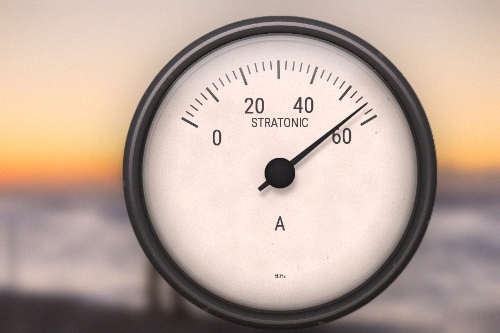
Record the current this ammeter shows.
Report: 56 A
